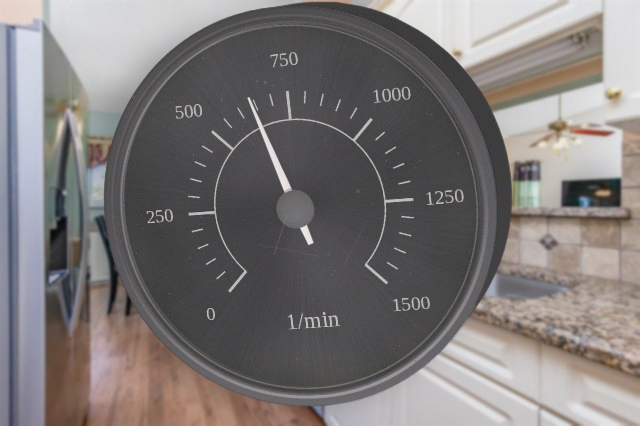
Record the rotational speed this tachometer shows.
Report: 650 rpm
